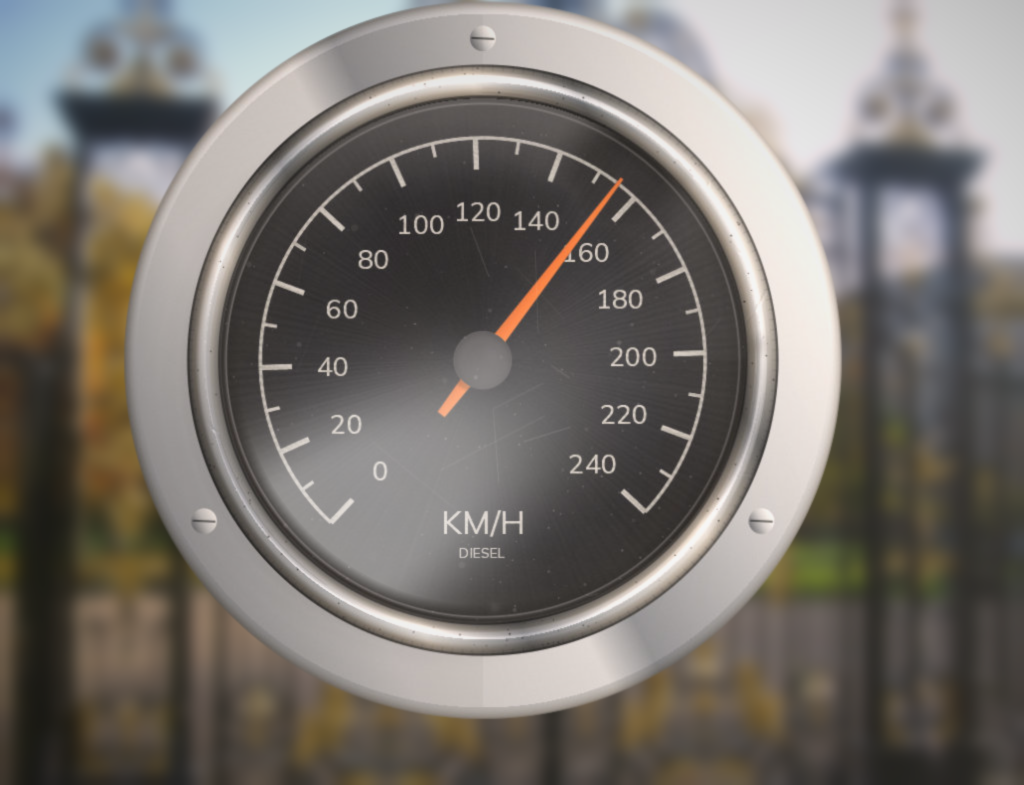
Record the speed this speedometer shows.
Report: 155 km/h
